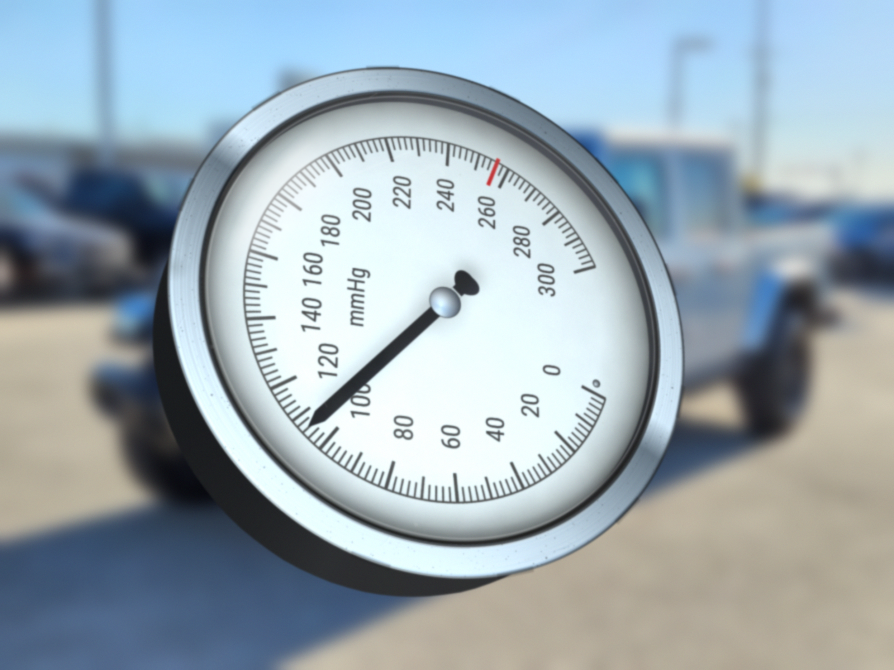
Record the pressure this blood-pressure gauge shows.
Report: 106 mmHg
